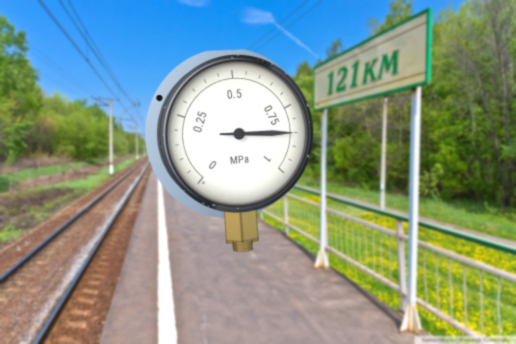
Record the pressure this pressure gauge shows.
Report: 0.85 MPa
